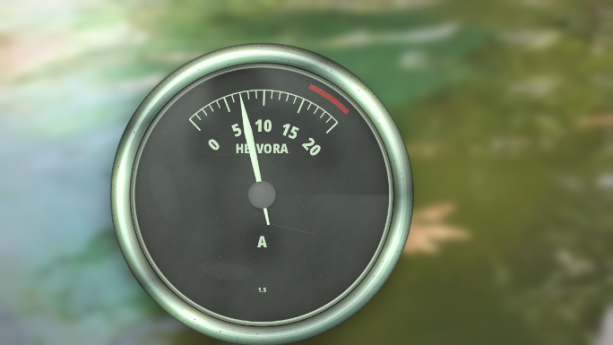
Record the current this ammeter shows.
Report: 7 A
